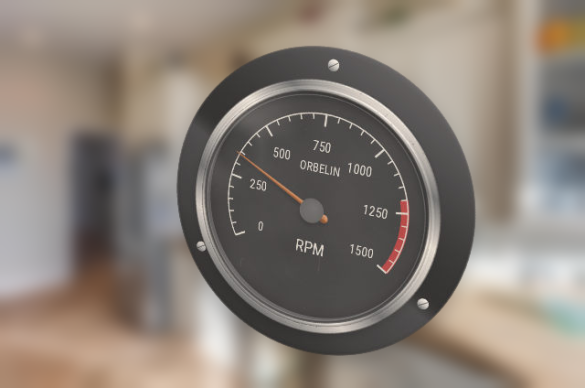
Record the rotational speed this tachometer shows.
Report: 350 rpm
